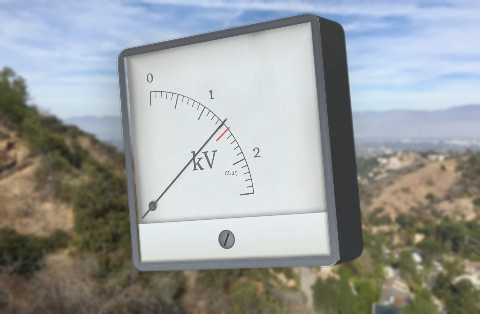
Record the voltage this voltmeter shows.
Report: 1.4 kV
